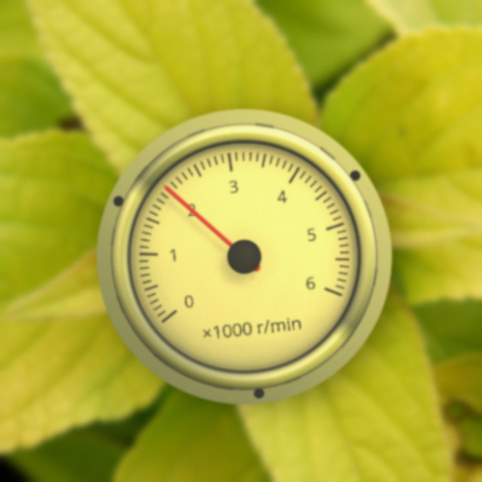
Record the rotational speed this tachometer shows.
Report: 2000 rpm
